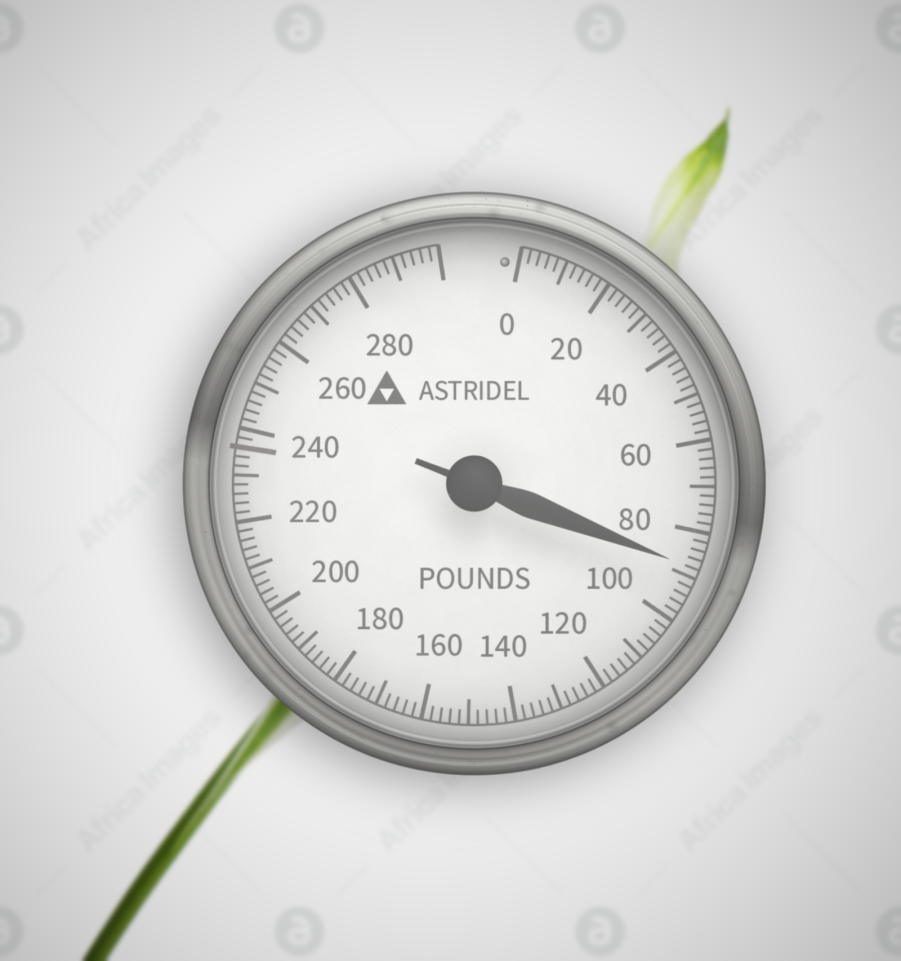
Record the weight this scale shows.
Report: 88 lb
